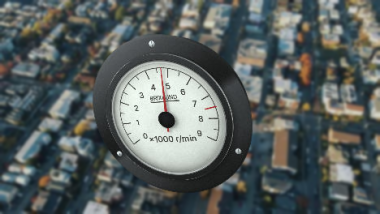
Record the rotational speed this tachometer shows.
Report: 4750 rpm
